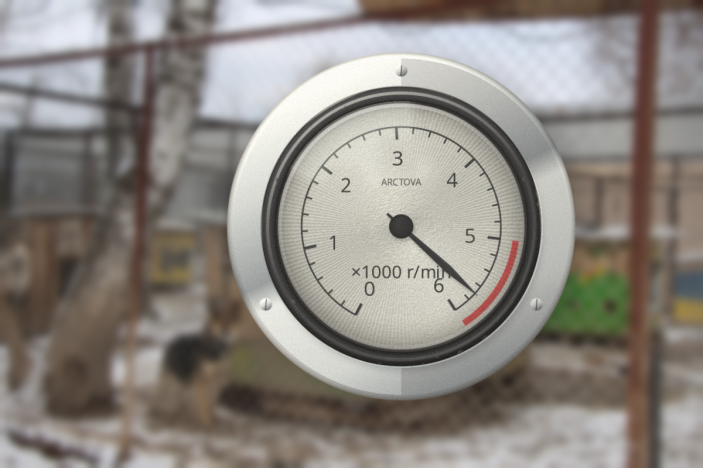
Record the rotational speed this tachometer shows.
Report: 5700 rpm
